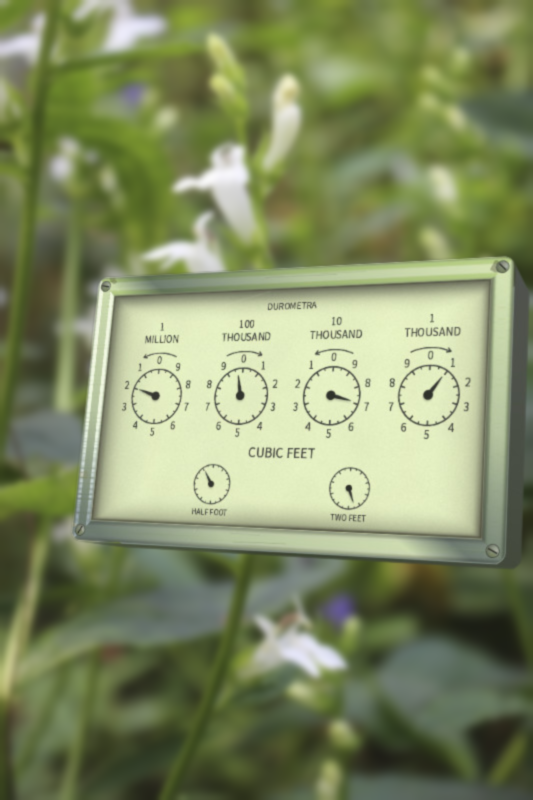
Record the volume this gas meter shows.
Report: 197100 ft³
